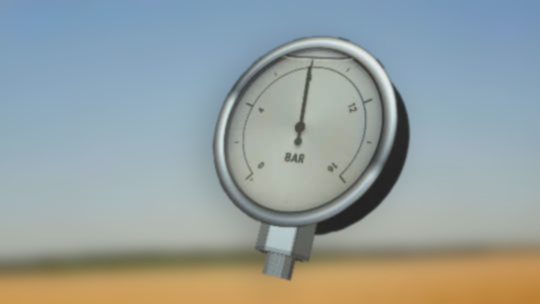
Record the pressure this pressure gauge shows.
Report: 8 bar
